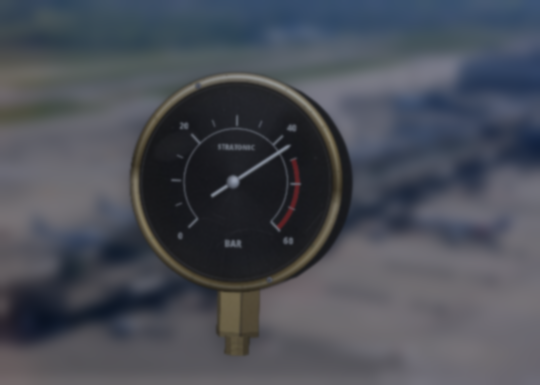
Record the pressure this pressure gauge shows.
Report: 42.5 bar
